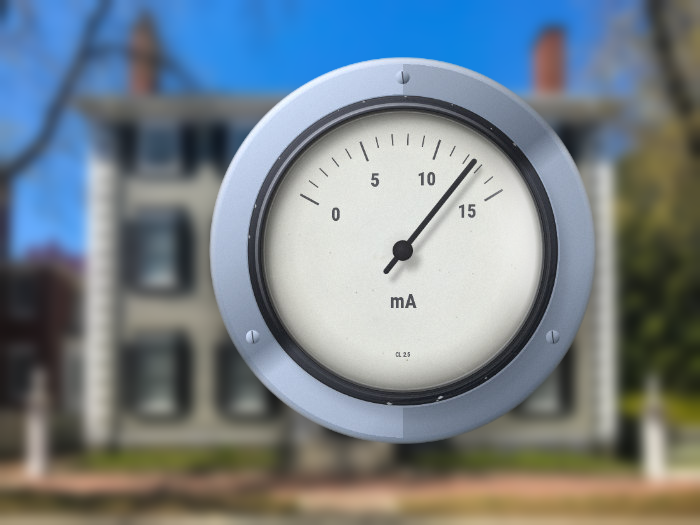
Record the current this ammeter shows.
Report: 12.5 mA
